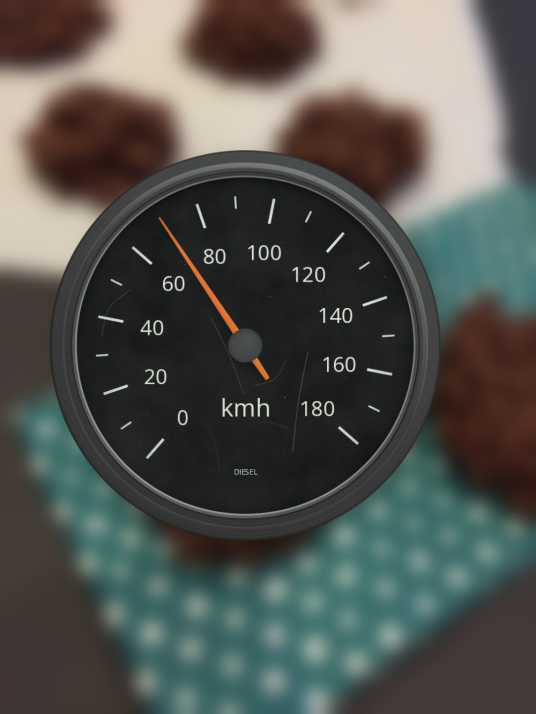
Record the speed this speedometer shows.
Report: 70 km/h
